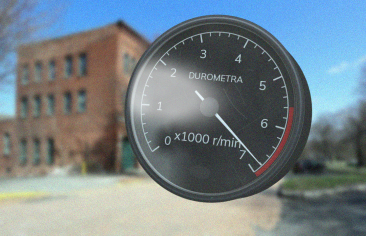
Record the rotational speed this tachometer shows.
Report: 6800 rpm
